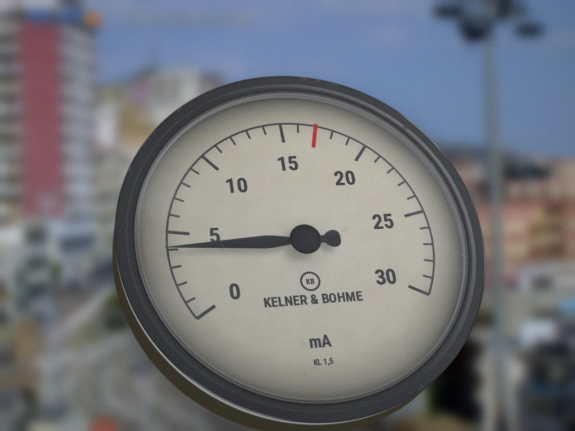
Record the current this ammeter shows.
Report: 4 mA
